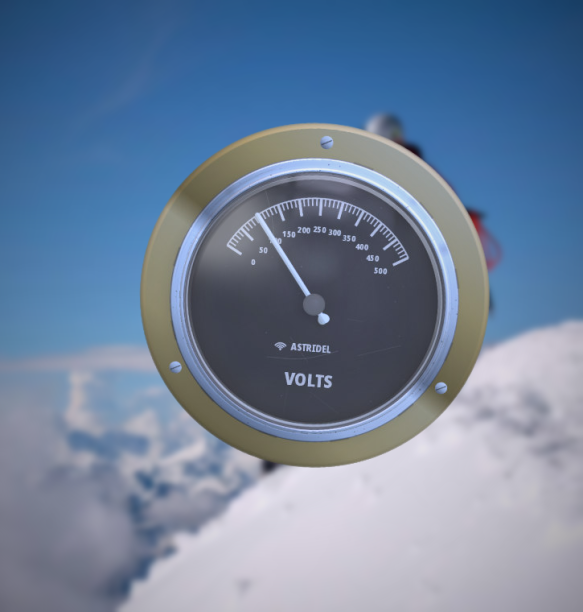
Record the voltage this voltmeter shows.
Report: 100 V
